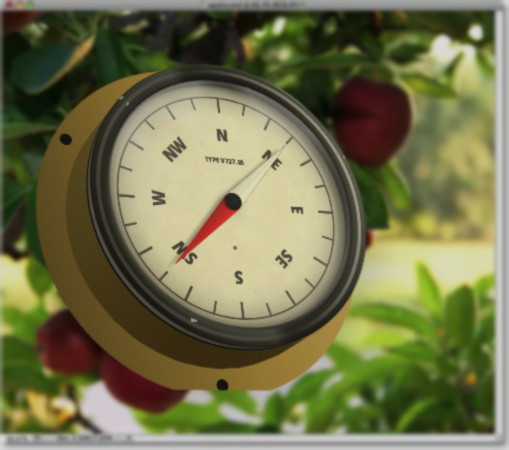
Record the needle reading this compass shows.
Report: 225 °
